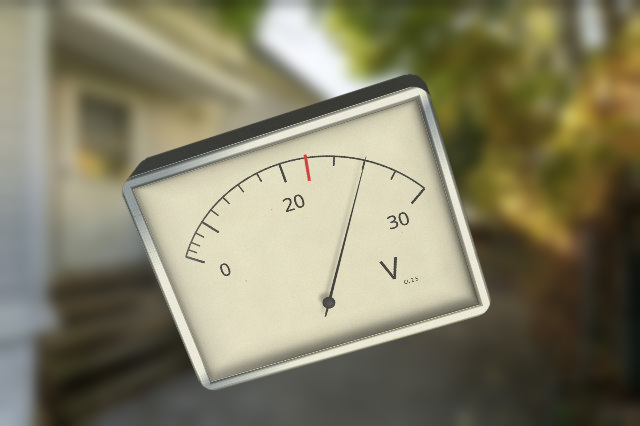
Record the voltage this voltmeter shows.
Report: 26 V
